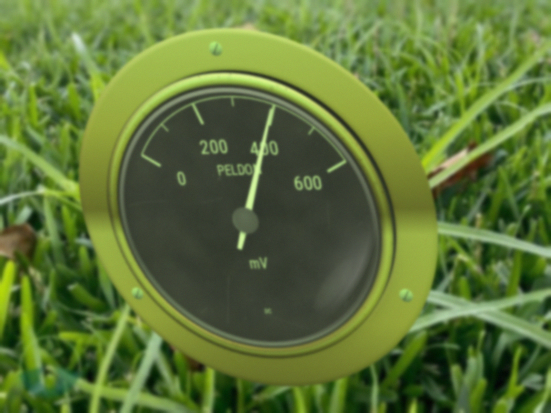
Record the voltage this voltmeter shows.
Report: 400 mV
